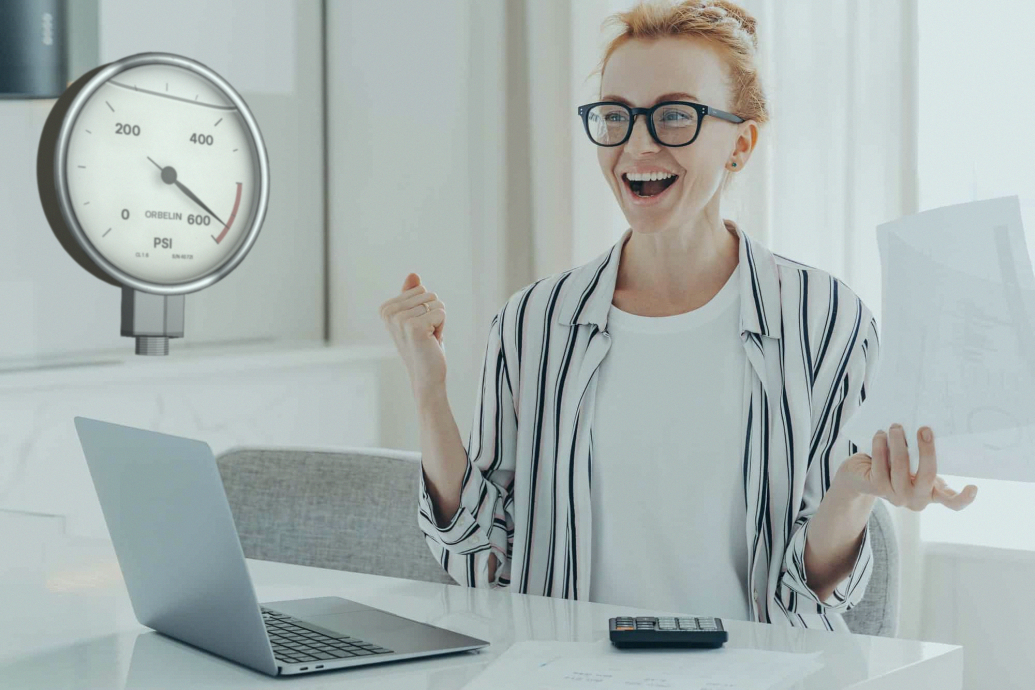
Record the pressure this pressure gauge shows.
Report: 575 psi
